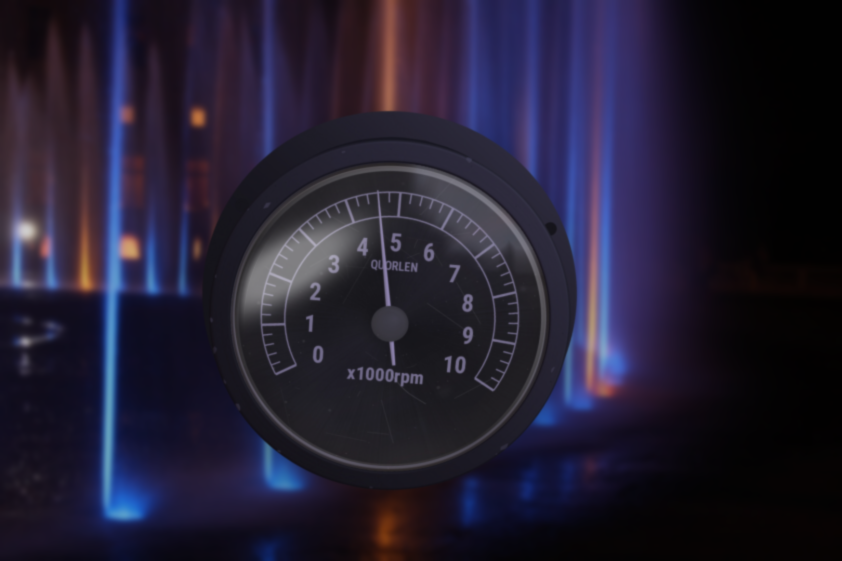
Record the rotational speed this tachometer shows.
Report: 4600 rpm
